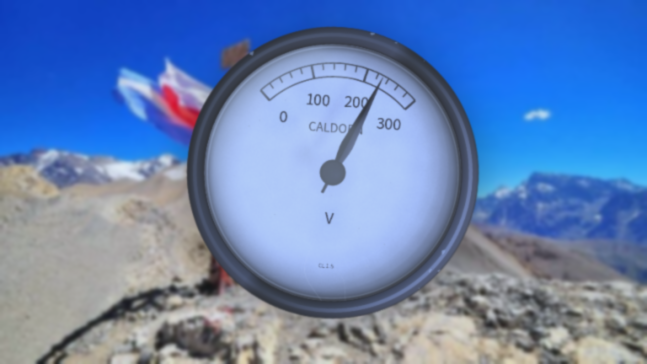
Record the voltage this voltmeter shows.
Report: 230 V
